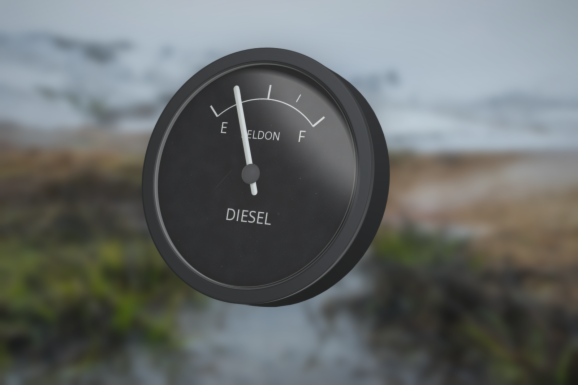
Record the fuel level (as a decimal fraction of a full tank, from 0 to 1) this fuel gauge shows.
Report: 0.25
